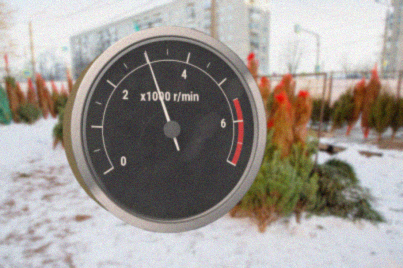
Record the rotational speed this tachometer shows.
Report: 3000 rpm
